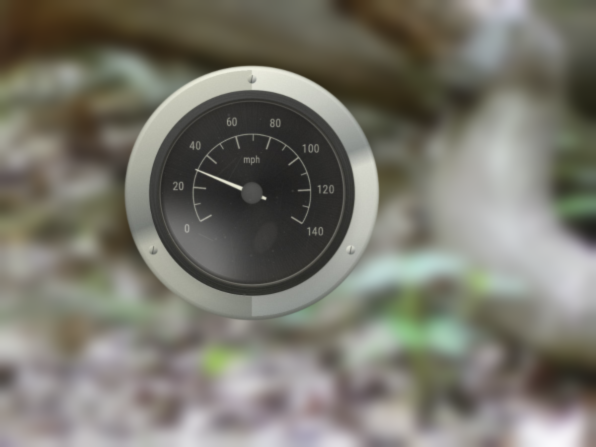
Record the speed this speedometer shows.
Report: 30 mph
